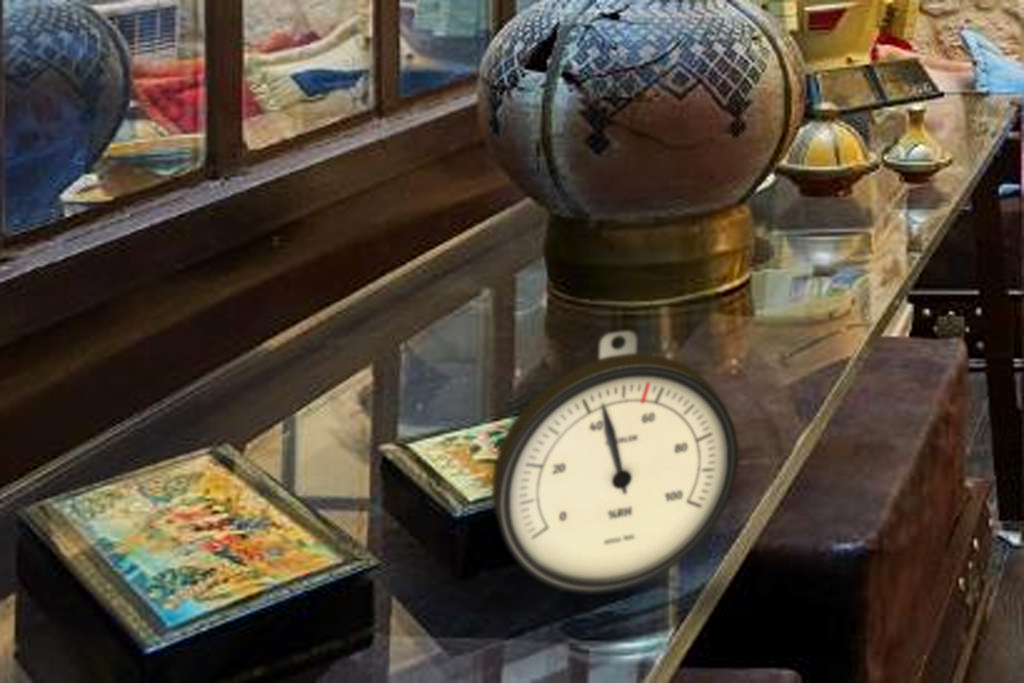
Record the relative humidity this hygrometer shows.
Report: 44 %
